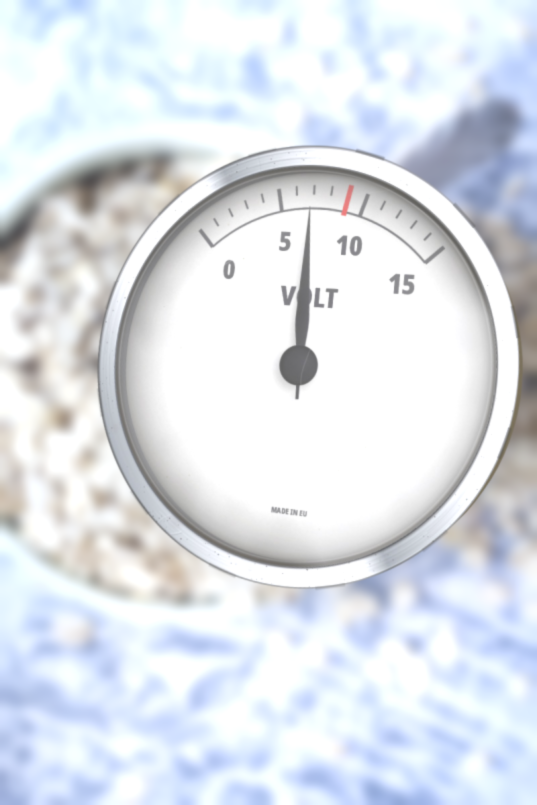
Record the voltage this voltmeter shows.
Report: 7 V
